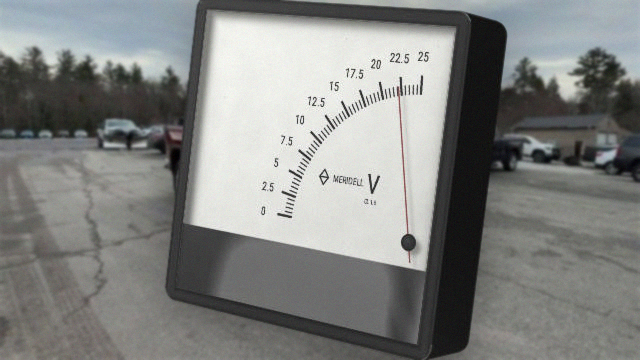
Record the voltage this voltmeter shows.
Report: 22.5 V
